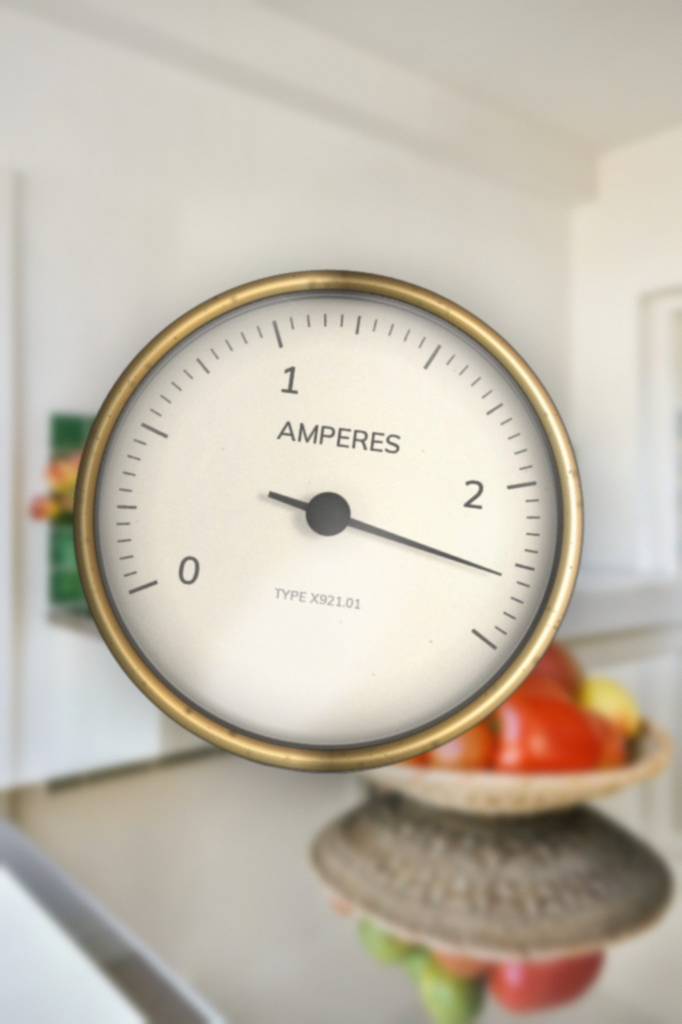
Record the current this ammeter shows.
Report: 2.3 A
